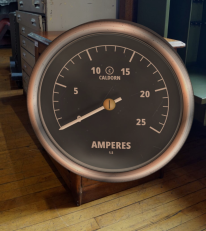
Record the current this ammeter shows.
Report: 0 A
